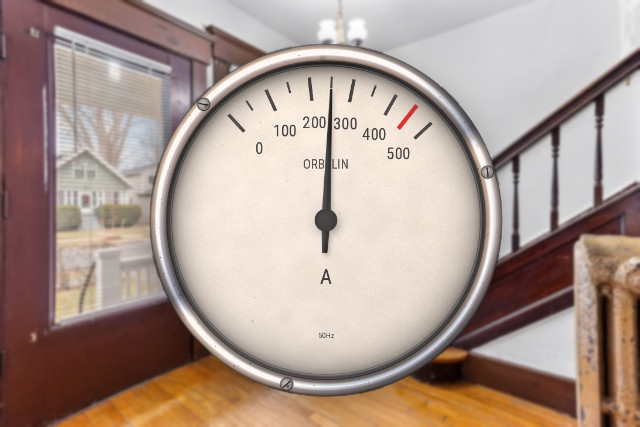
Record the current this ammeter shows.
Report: 250 A
